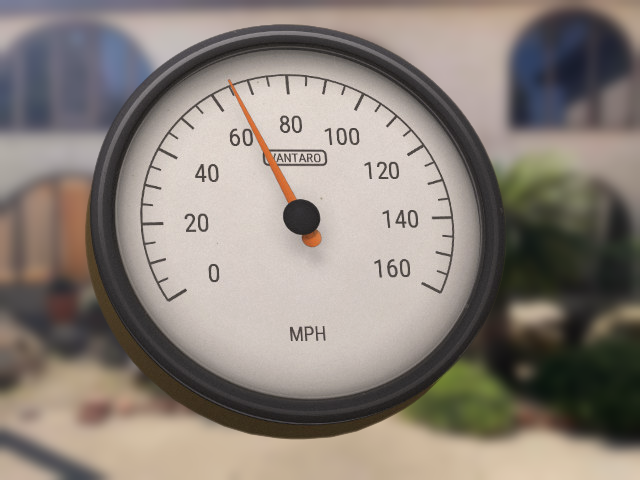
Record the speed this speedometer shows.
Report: 65 mph
